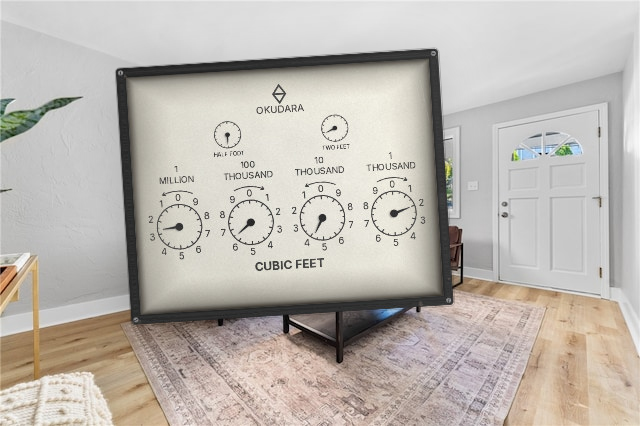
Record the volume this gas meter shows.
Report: 264200 ft³
